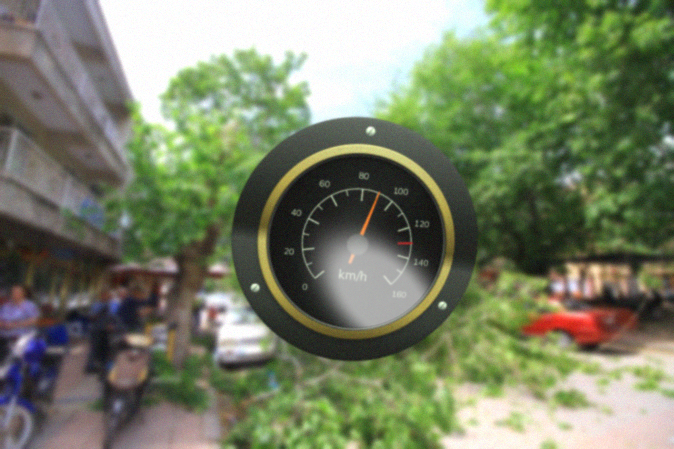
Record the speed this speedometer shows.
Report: 90 km/h
